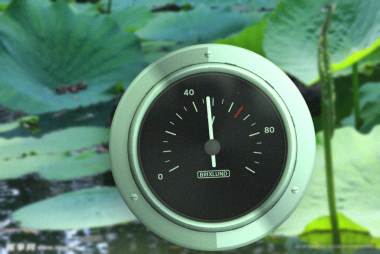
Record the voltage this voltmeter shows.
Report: 47.5 V
